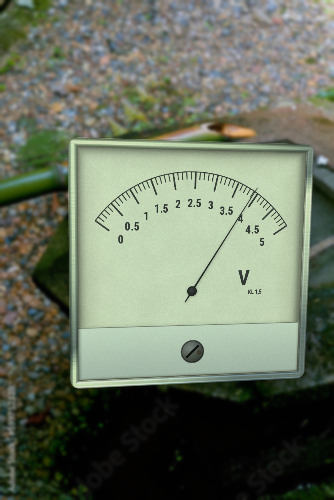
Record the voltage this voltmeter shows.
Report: 3.9 V
